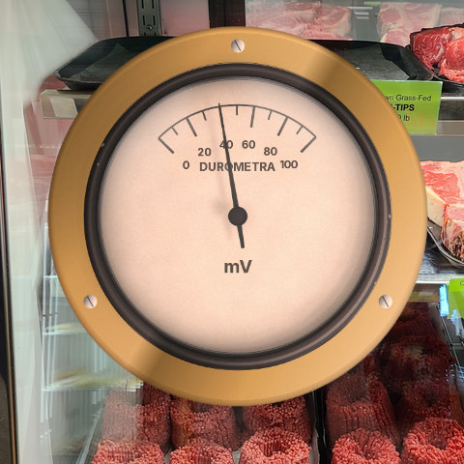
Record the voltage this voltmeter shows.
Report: 40 mV
